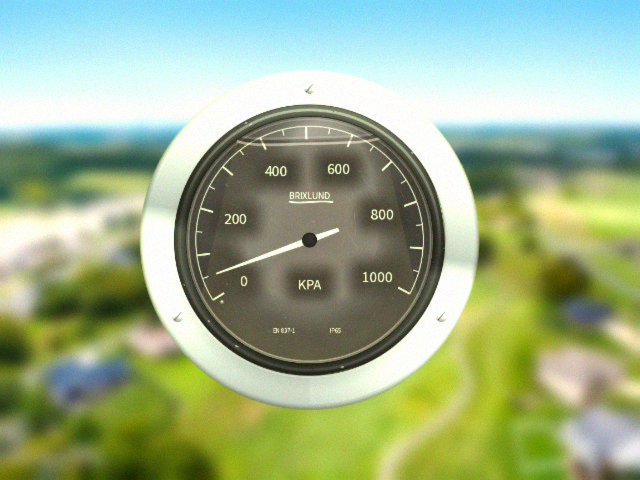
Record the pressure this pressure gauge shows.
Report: 50 kPa
